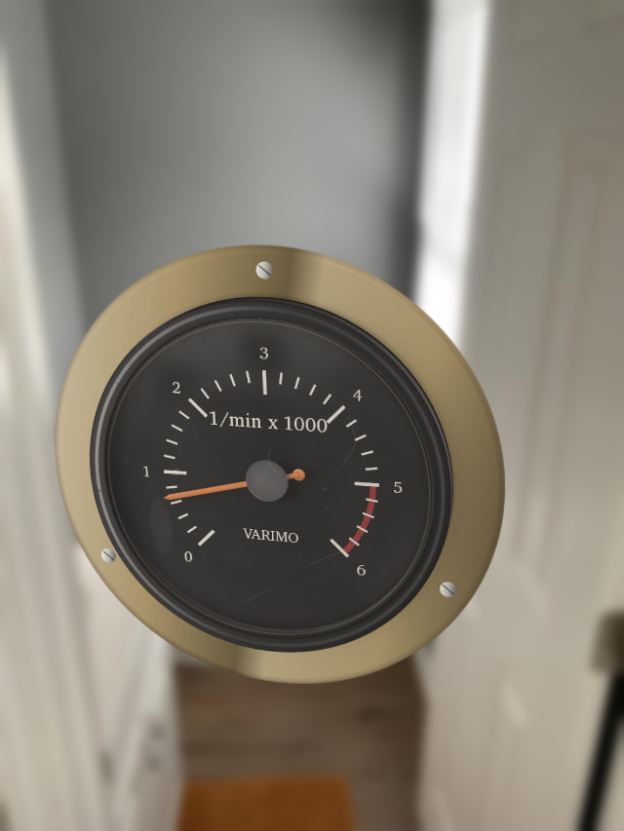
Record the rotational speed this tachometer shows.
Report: 700 rpm
